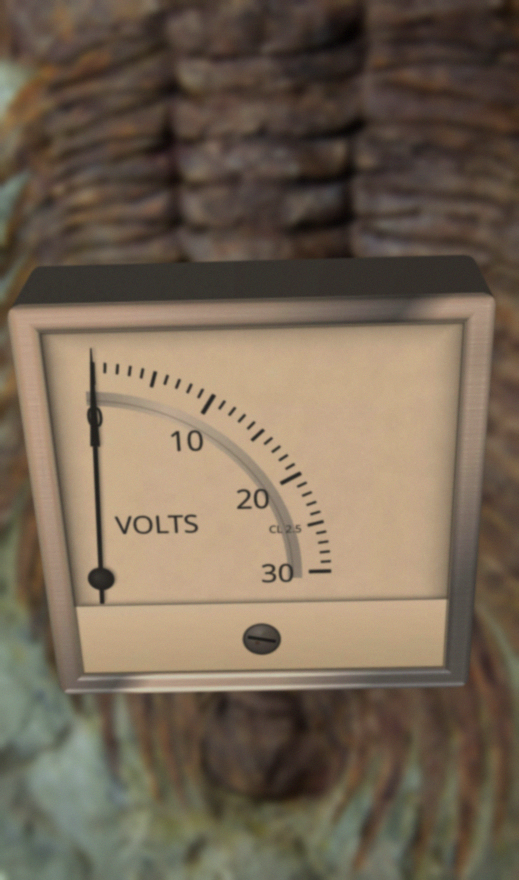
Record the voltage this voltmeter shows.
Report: 0 V
